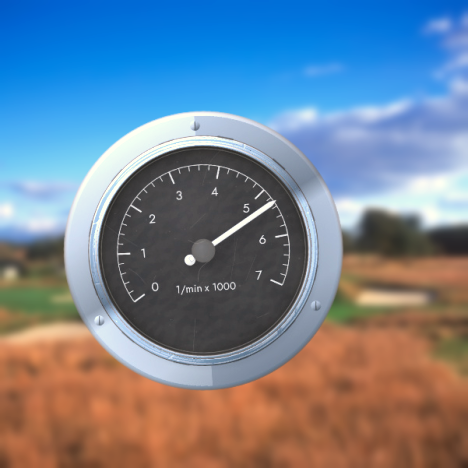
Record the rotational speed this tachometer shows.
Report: 5300 rpm
